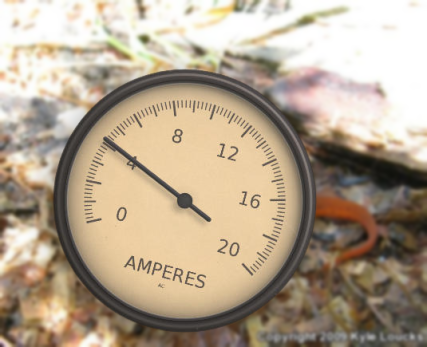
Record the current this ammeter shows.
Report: 4.2 A
